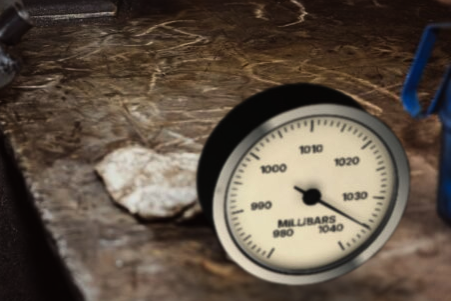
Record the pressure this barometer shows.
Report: 1035 mbar
